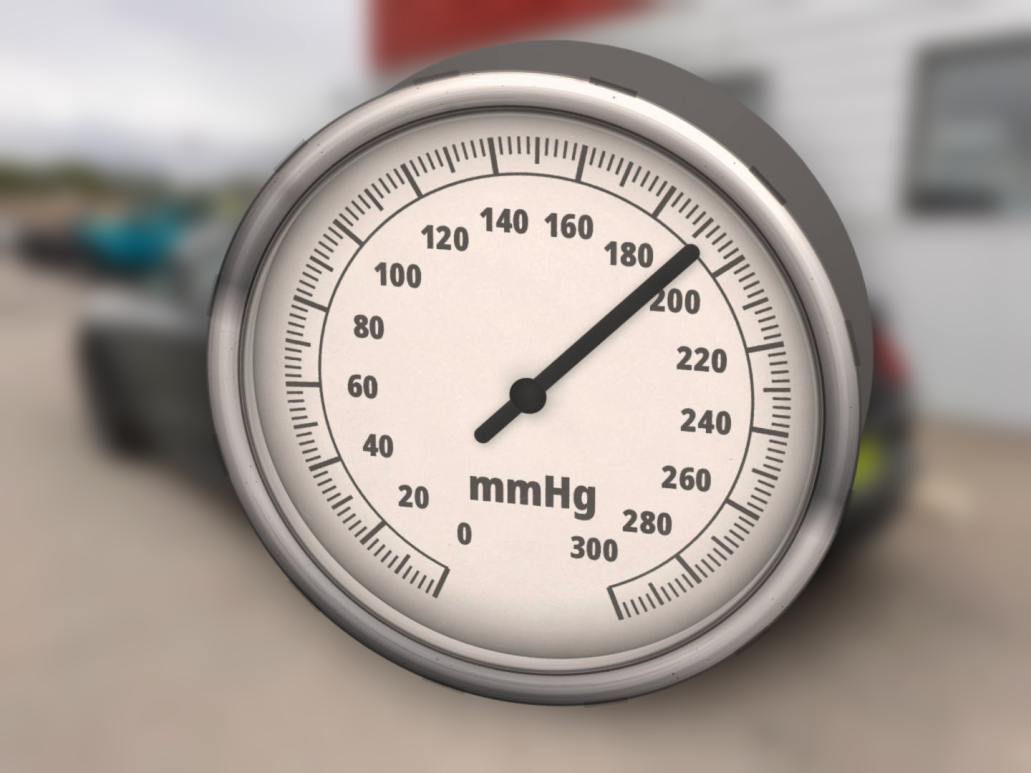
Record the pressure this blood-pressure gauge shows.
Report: 192 mmHg
